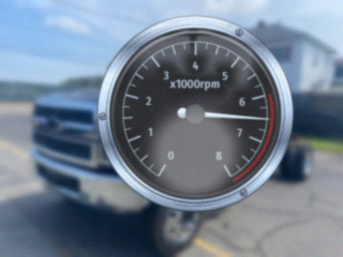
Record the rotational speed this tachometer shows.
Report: 6500 rpm
